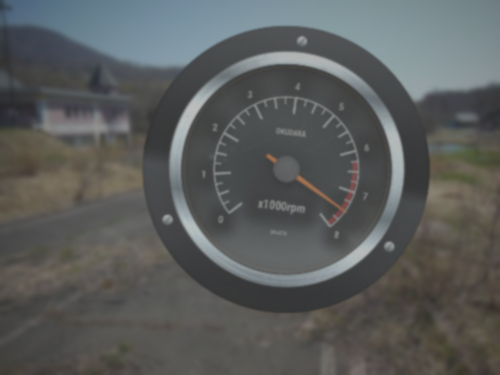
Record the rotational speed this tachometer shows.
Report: 7500 rpm
